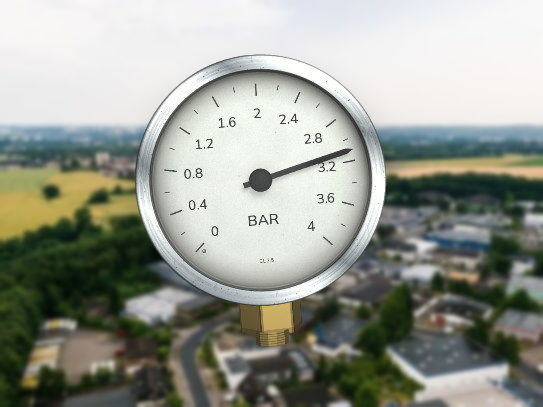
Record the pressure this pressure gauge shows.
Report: 3.1 bar
